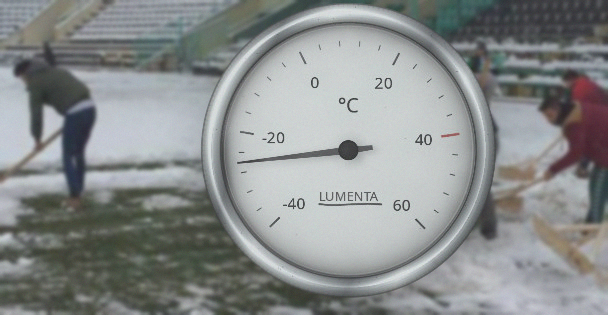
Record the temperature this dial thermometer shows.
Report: -26 °C
